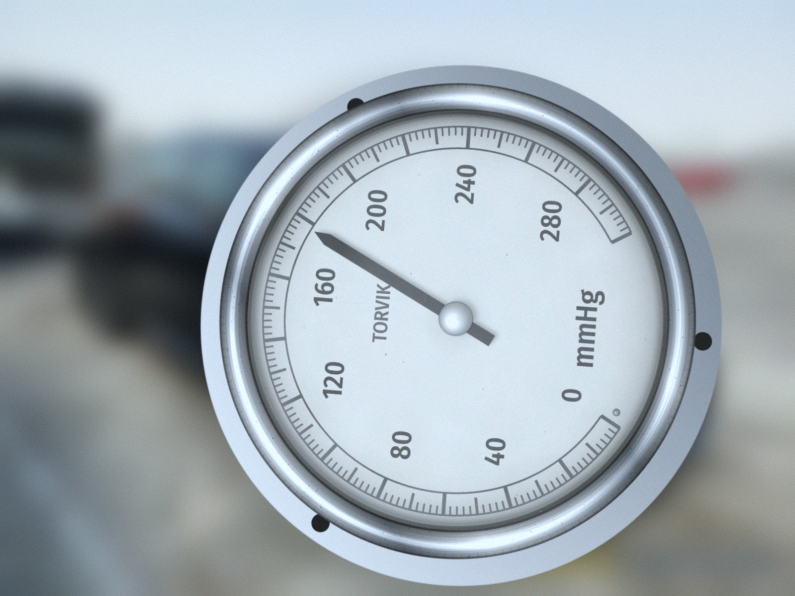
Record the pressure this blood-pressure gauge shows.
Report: 178 mmHg
